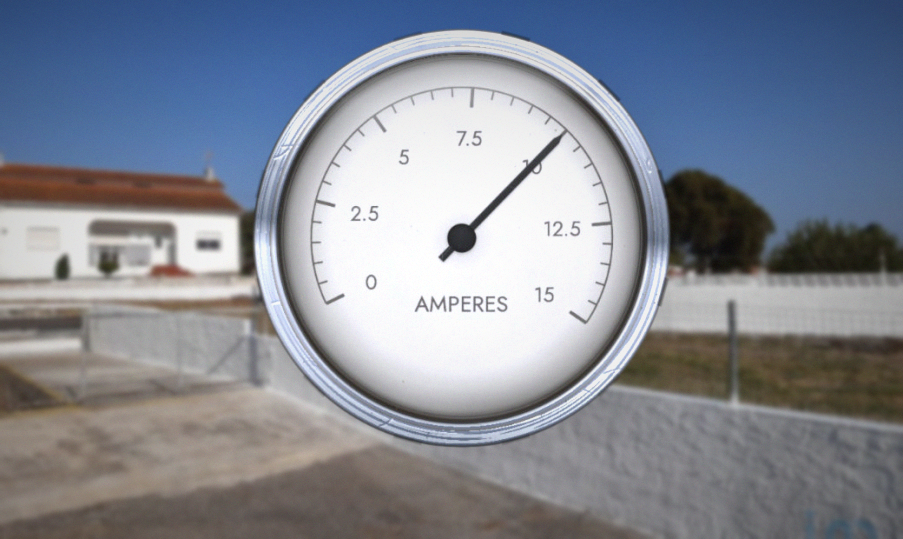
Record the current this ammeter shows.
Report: 10 A
